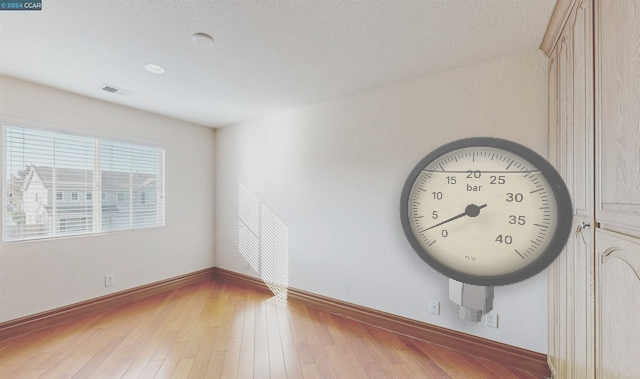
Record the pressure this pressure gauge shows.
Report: 2.5 bar
